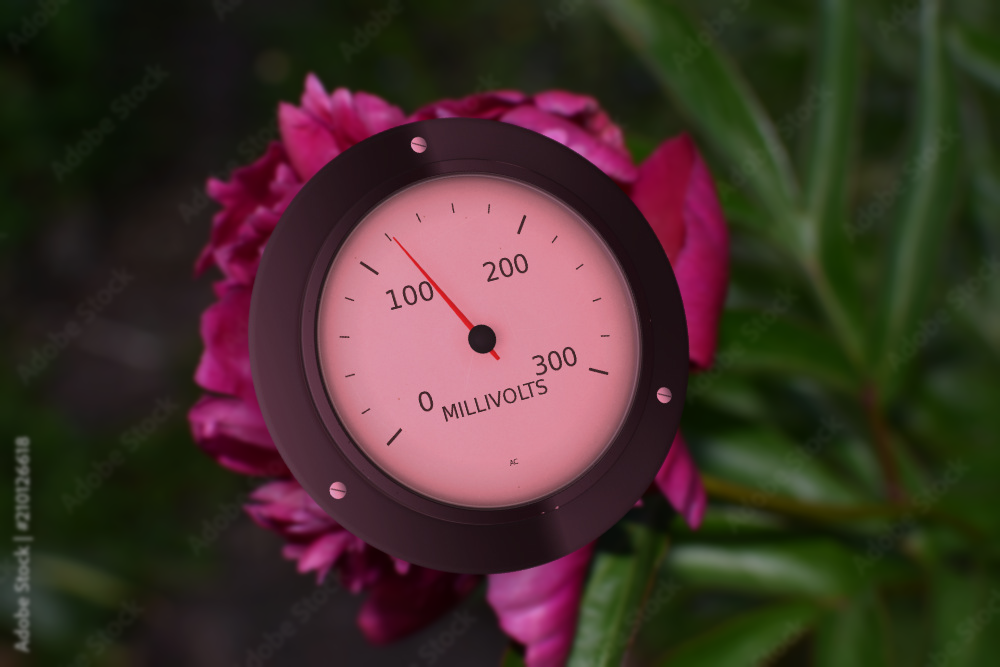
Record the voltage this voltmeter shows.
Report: 120 mV
